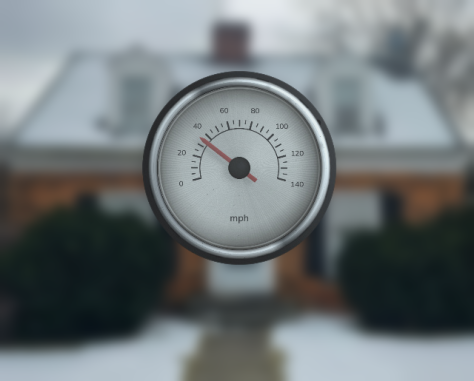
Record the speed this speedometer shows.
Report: 35 mph
